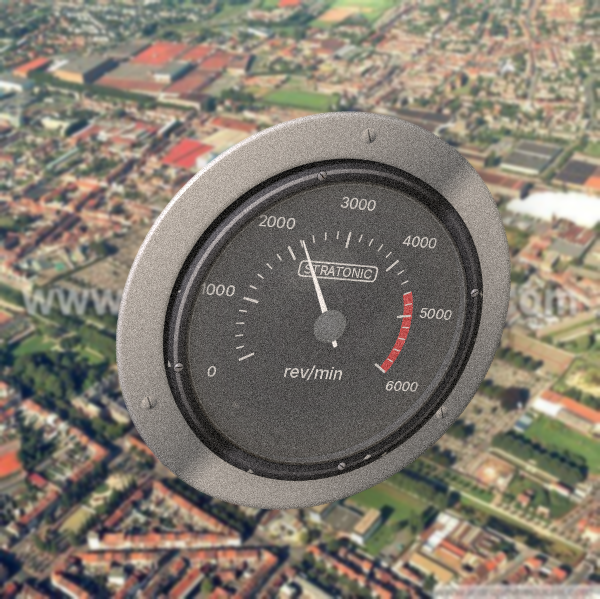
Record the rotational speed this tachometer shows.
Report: 2200 rpm
